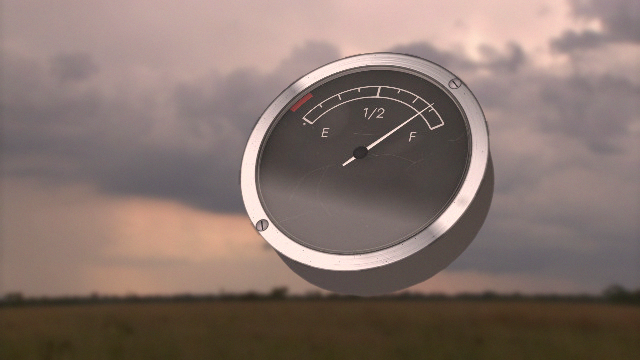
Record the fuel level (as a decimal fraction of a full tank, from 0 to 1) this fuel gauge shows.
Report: 0.875
